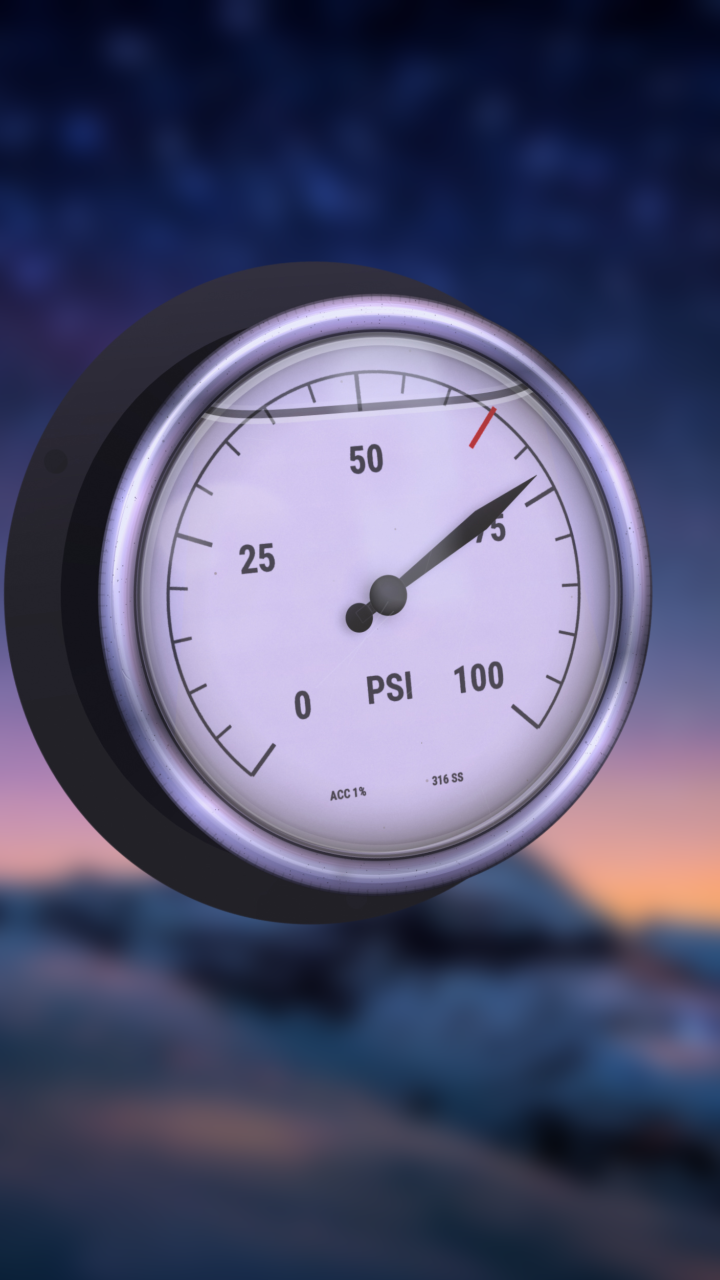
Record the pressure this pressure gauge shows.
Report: 72.5 psi
